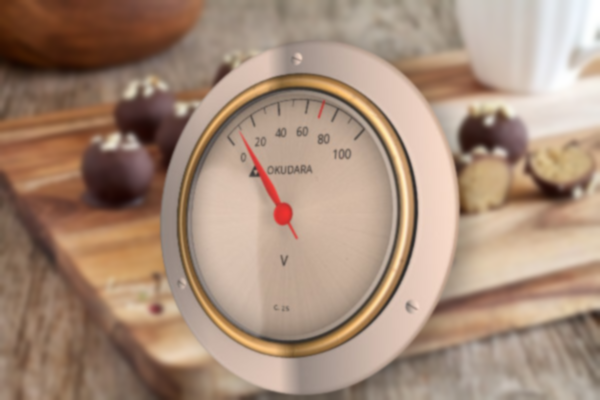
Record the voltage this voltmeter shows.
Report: 10 V
